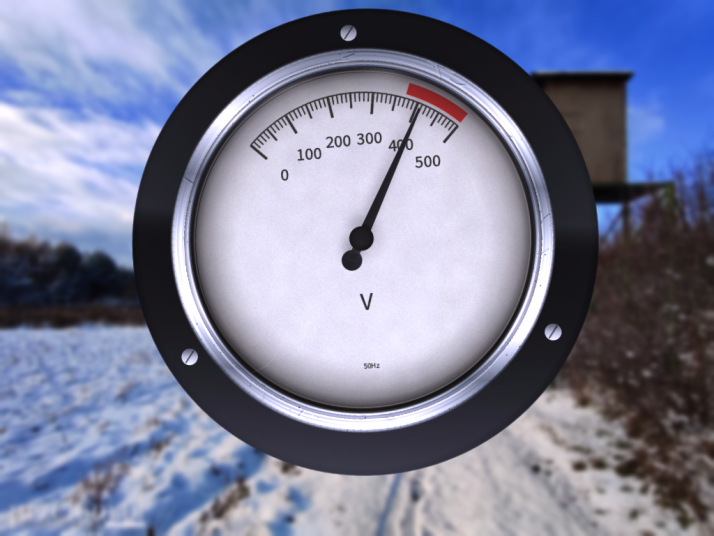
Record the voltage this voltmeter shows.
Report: 410 V
